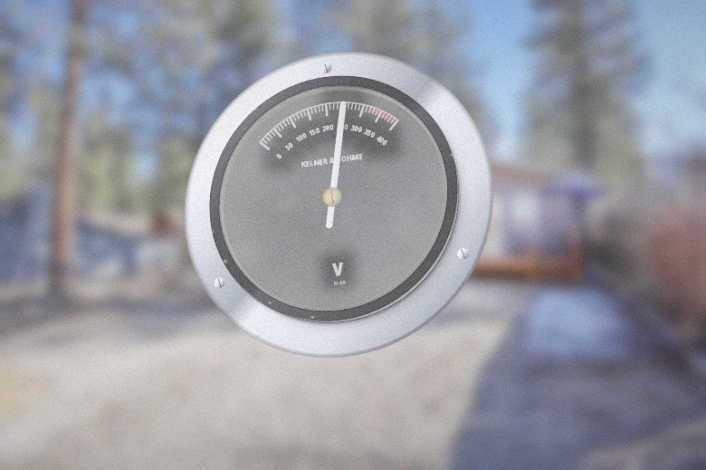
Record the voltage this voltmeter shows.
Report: 250 V
